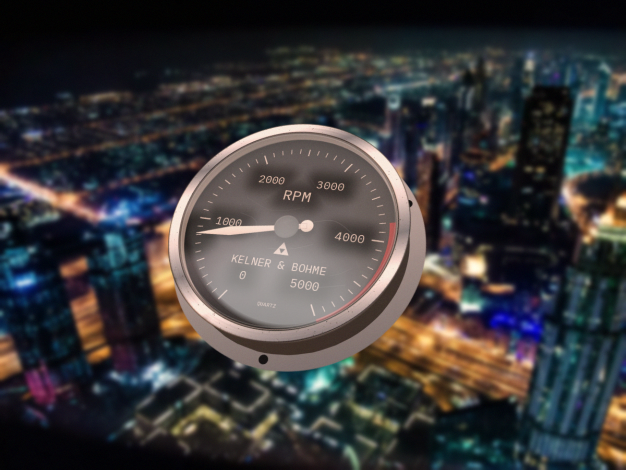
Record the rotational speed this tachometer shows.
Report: 800 rpm
